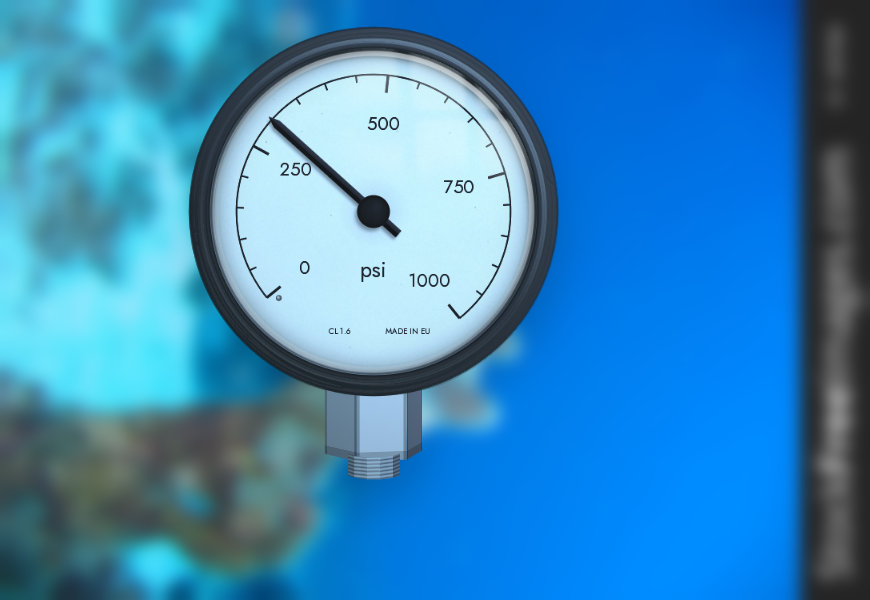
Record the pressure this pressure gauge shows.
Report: 300 psi
